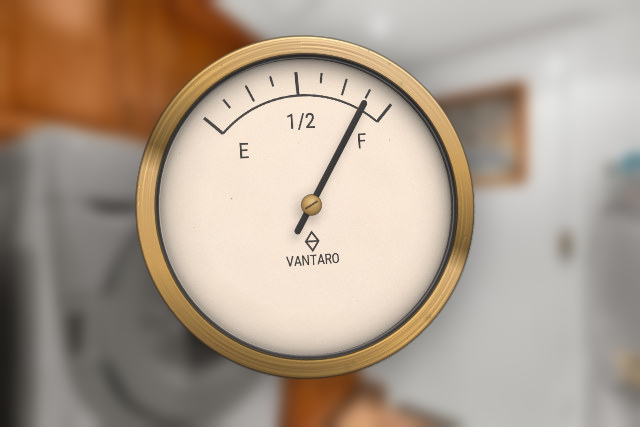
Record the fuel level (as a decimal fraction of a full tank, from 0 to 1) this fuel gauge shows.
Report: 0.875
